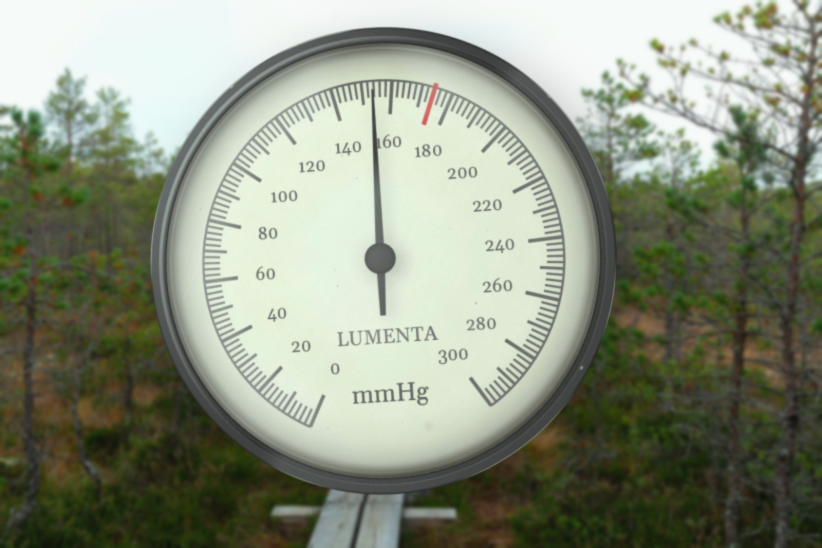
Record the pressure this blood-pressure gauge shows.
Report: 154 mmHg
